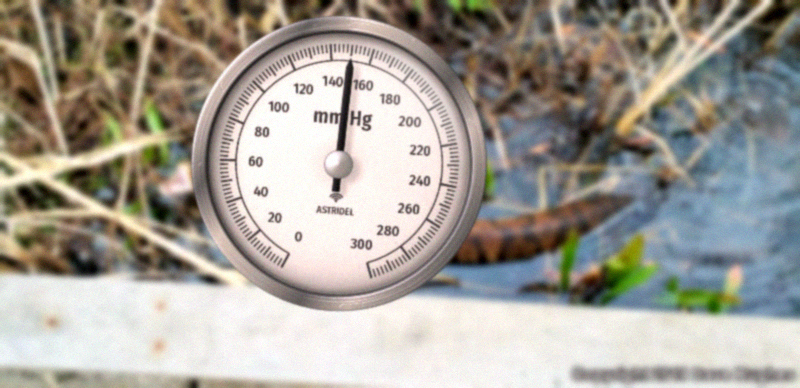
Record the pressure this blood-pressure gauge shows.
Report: 150 mmHg
